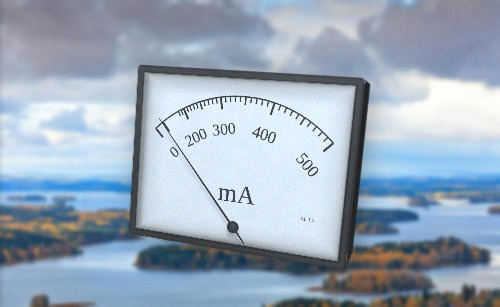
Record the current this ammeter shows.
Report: 100 mA
